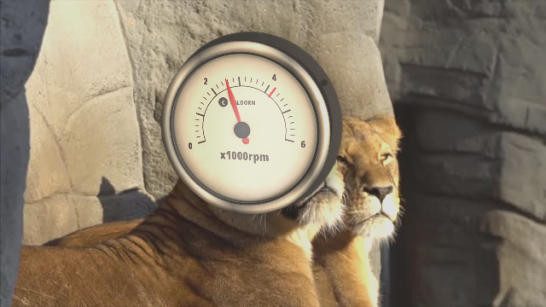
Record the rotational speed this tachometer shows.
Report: 2600 rpm
